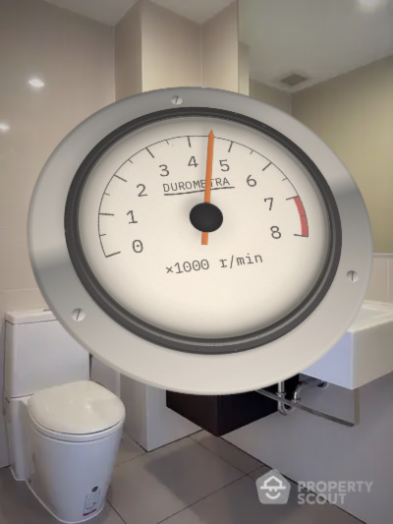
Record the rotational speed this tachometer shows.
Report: 4500 rpm
